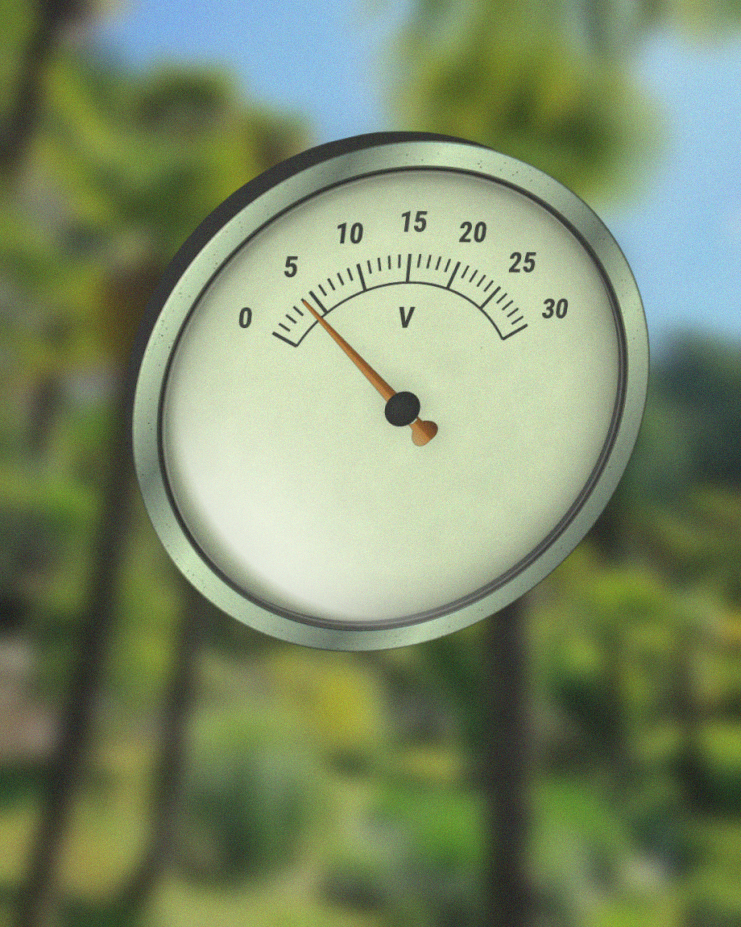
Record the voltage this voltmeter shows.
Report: 4 V
